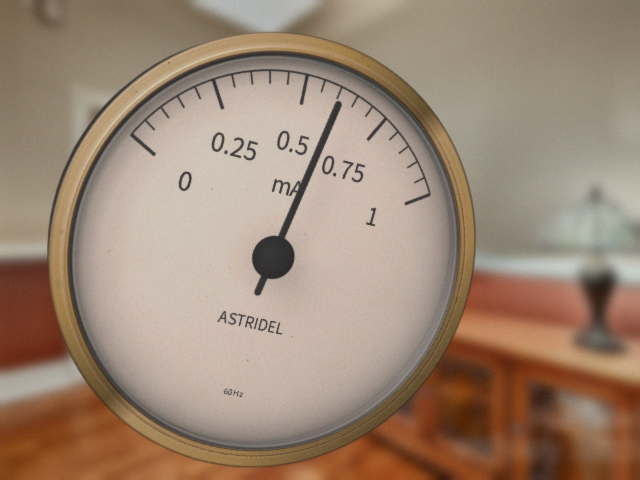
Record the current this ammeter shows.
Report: 0.6 mA
